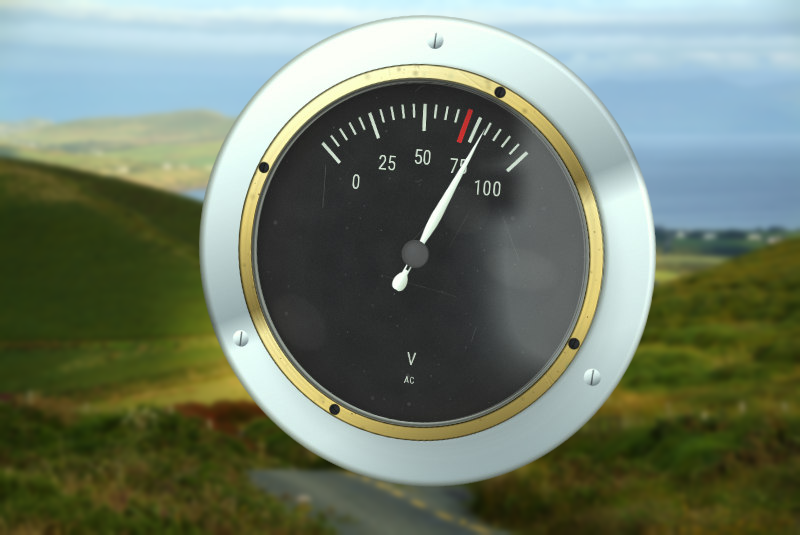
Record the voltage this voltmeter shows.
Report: 80 V
